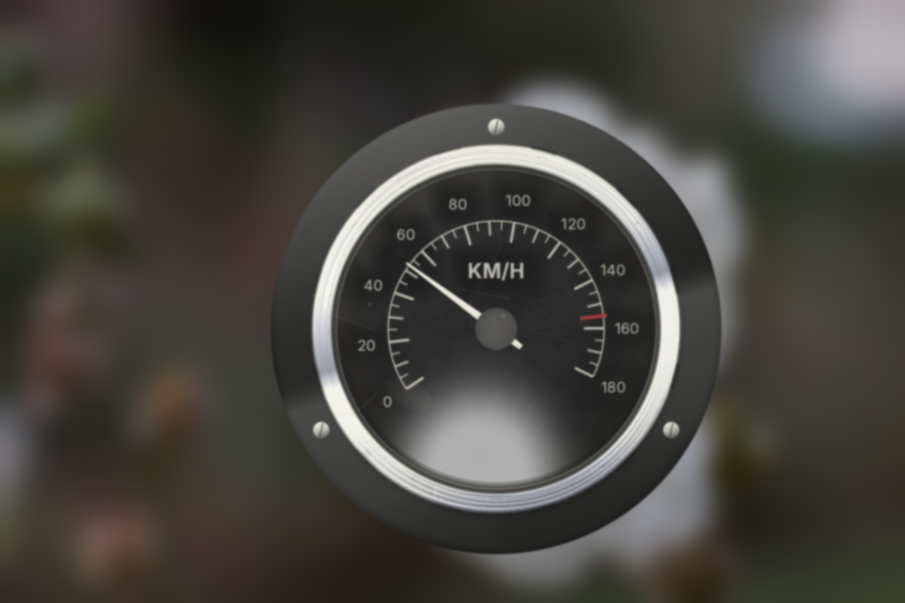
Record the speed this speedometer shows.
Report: 52.5 km/h
